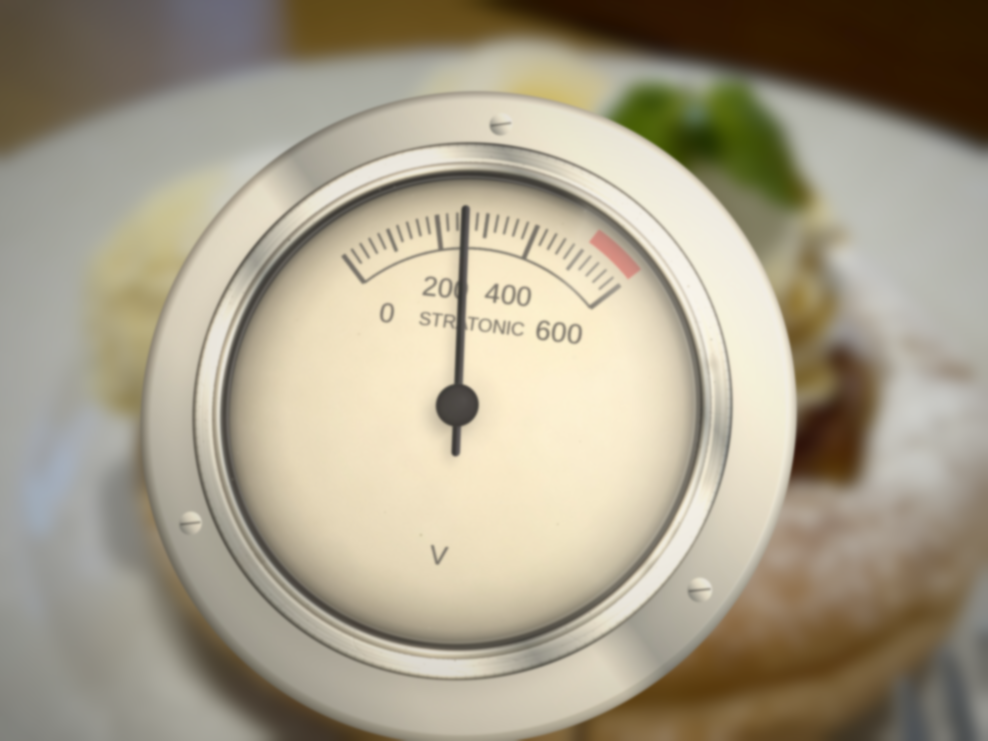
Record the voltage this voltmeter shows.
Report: 260 V
